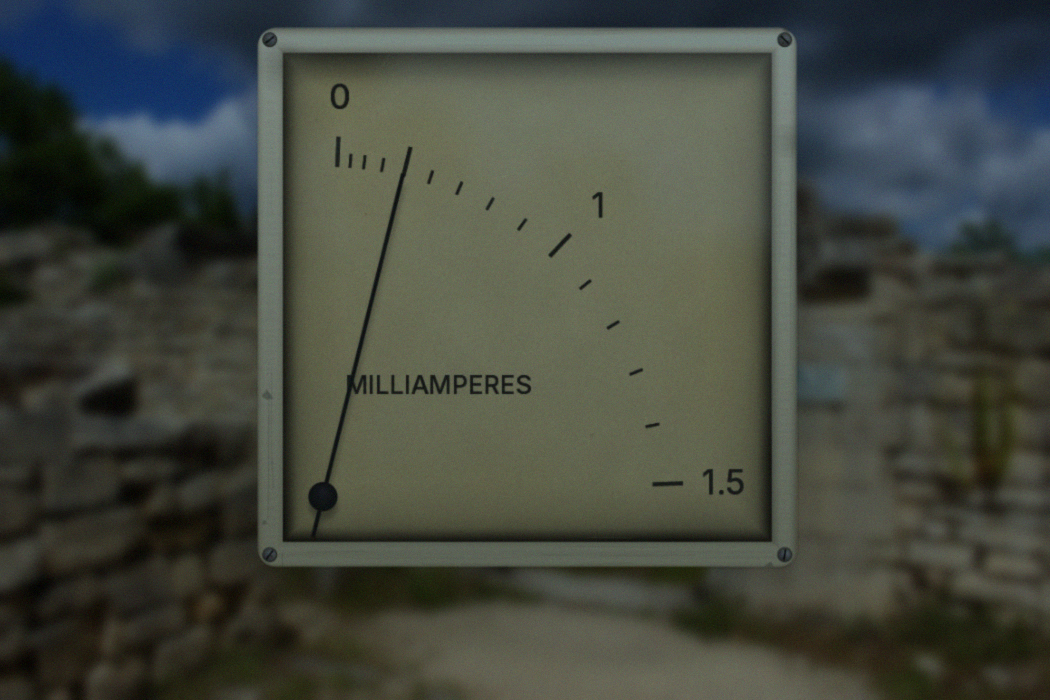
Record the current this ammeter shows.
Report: 0.5 mA
